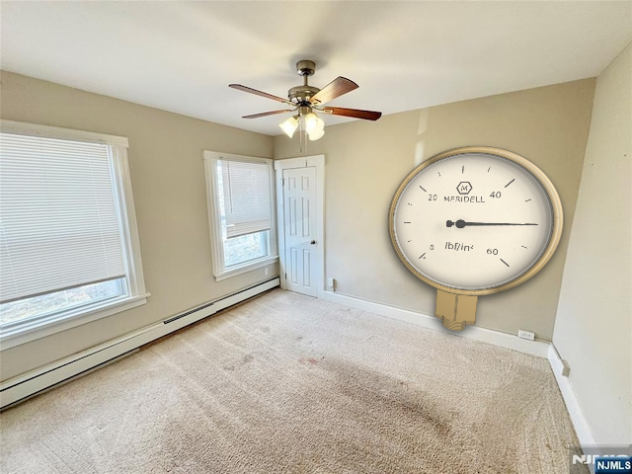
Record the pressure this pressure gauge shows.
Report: 50 psi
